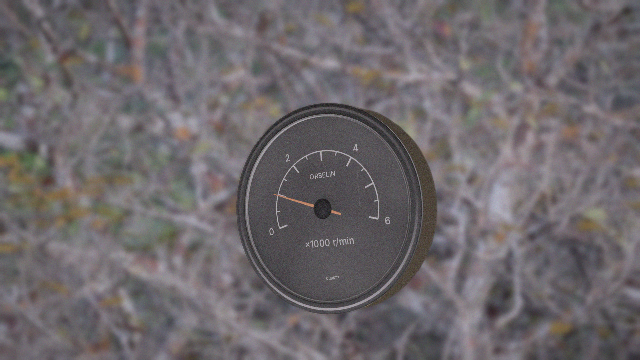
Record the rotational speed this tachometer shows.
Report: 1000 rpm
